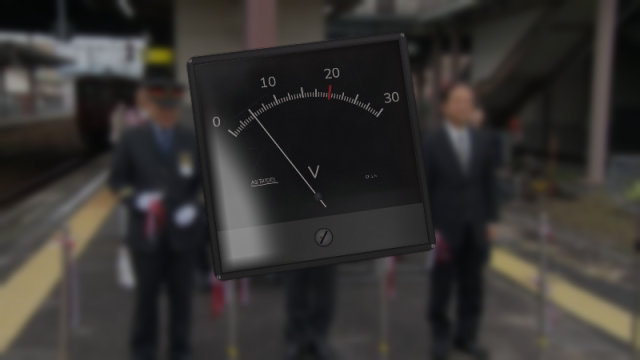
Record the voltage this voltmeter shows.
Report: 5 V
